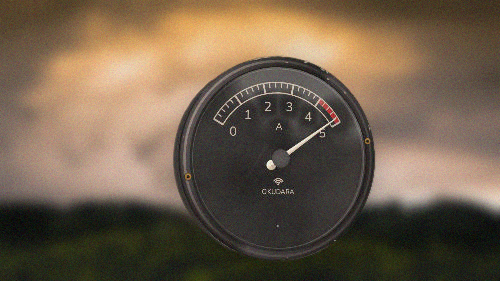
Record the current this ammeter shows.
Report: 4.8 A
